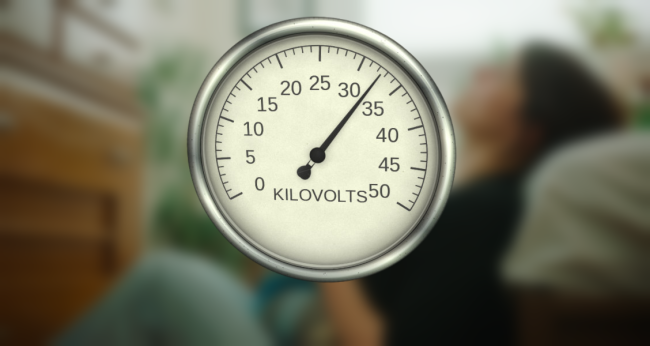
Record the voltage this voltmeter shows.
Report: 32.5 kV
